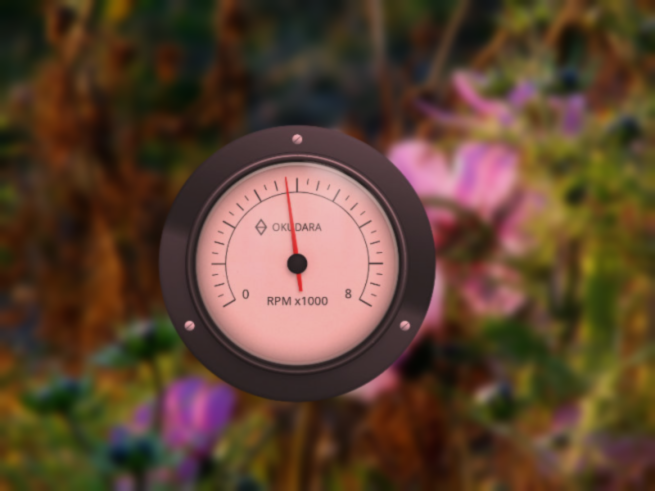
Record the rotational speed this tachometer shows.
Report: 3750 rpm
